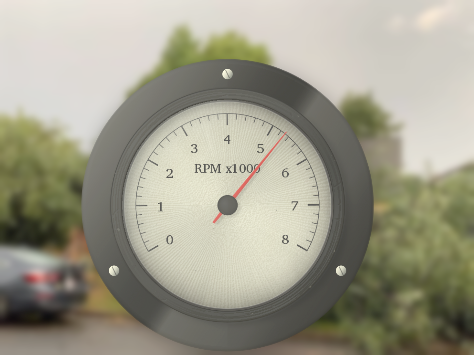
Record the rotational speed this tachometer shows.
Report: 5300 rpm
